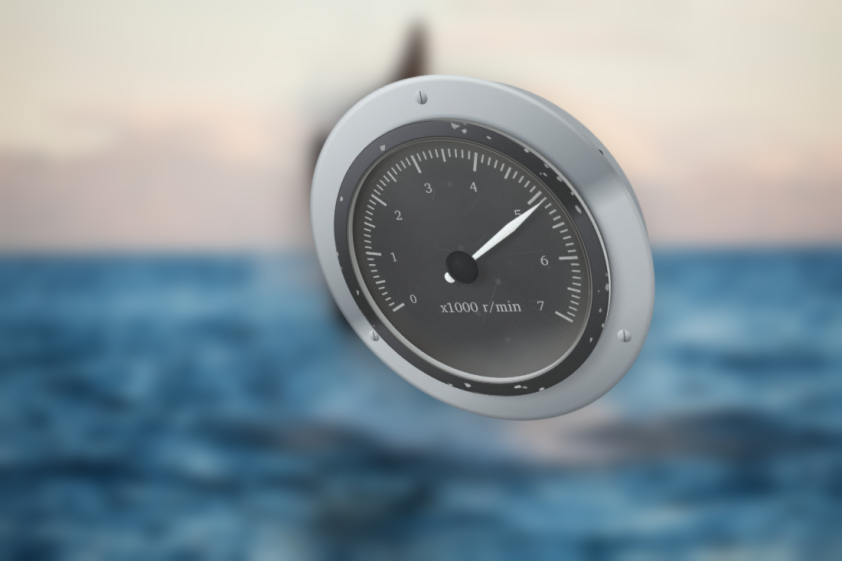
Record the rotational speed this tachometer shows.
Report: 5100 rpm
